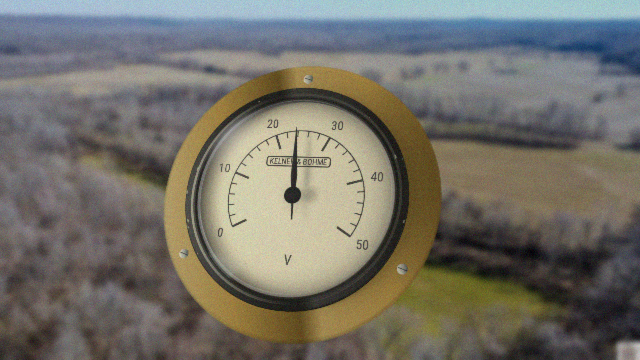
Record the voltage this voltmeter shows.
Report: 24 V
